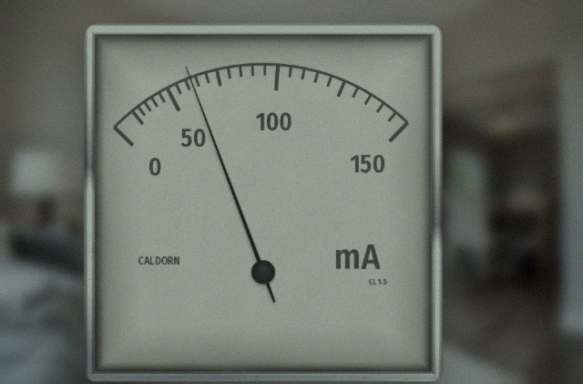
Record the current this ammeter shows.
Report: 62.5 mA
